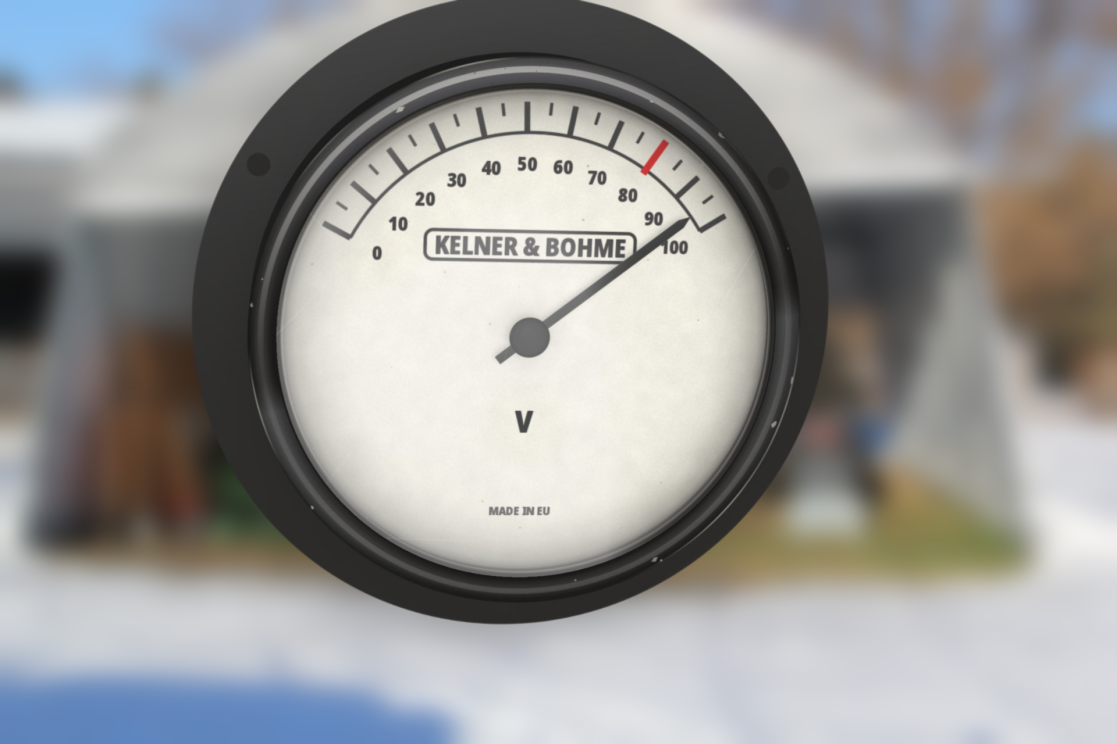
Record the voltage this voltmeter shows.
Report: 95 V
